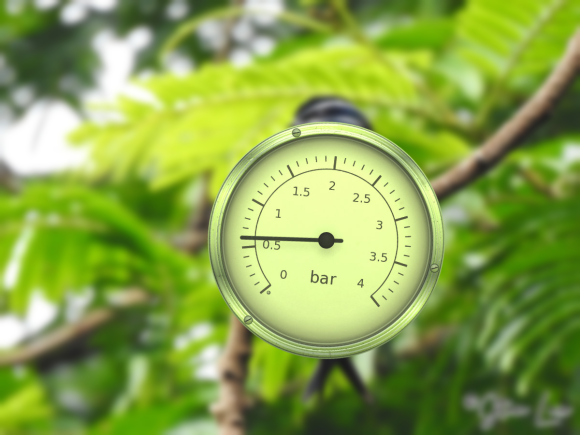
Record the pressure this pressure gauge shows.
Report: 0.6 bar
